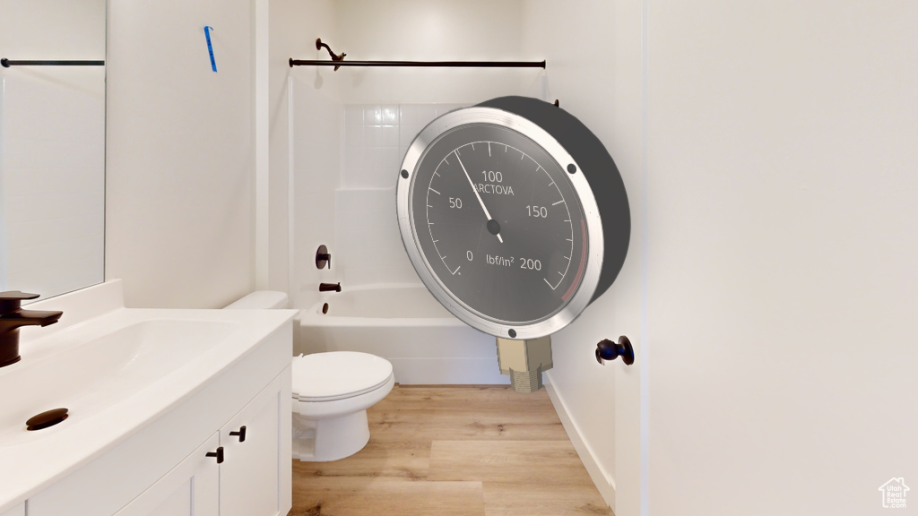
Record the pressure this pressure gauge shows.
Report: 80 psi
